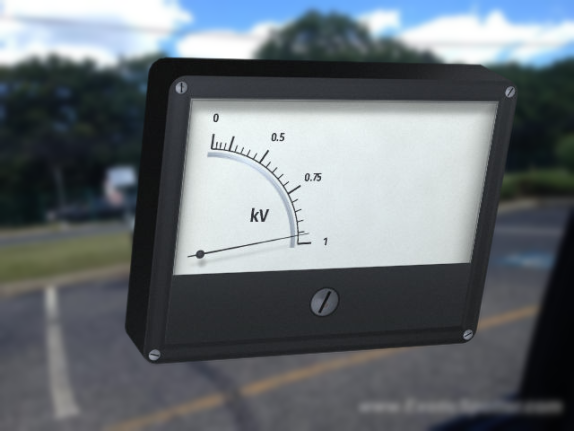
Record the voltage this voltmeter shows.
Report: 0.95 kV
